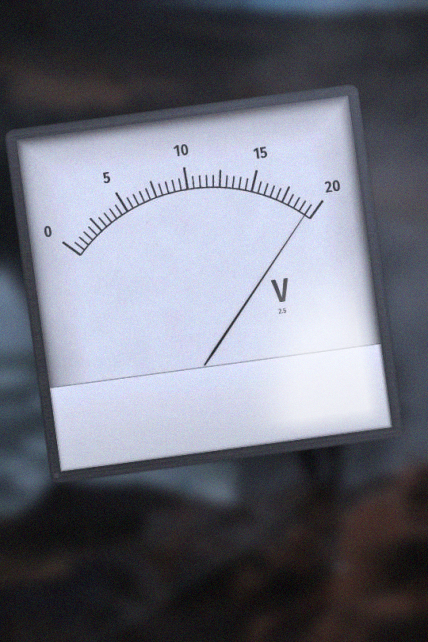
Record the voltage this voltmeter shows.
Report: 19.5 V
